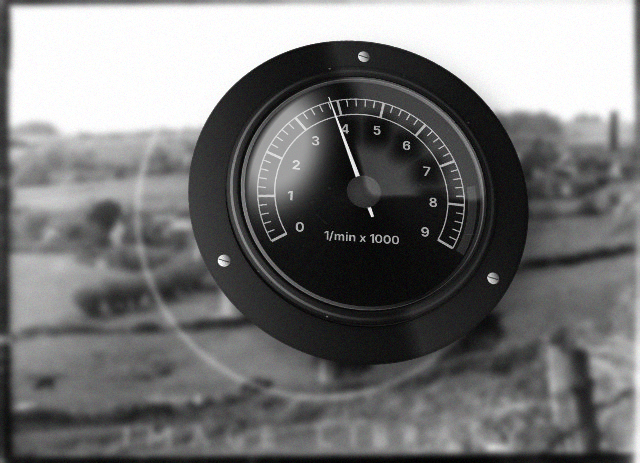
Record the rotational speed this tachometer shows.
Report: 3800 rpm
